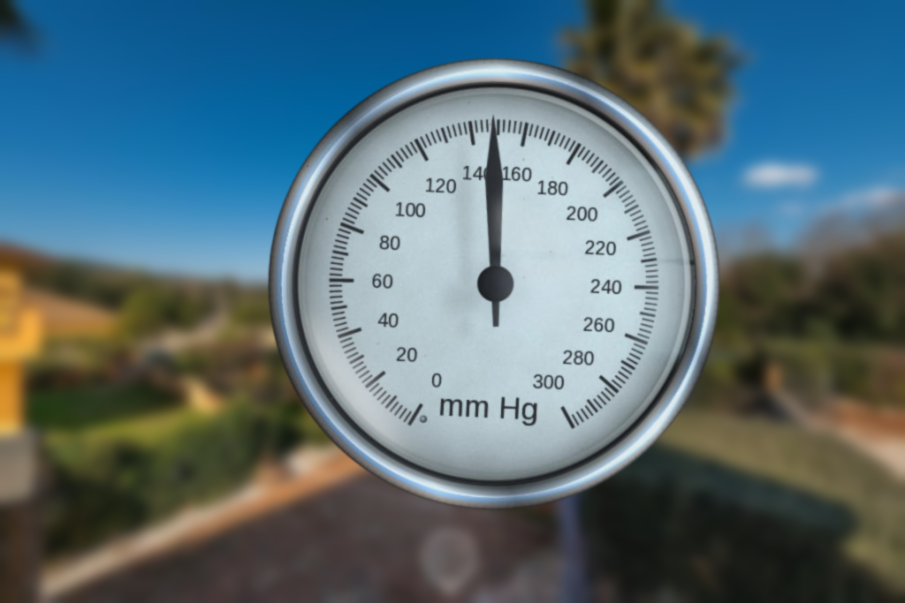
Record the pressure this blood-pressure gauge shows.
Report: 148 mmHg
